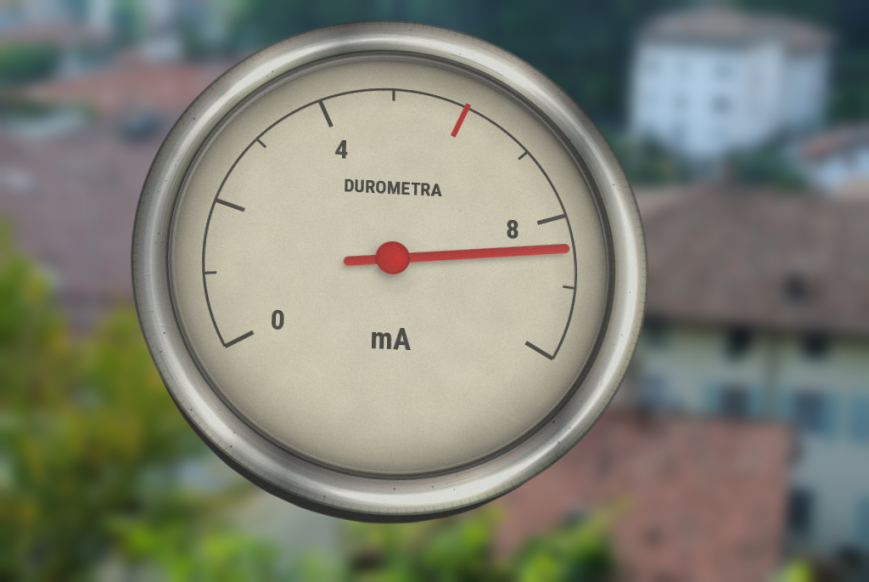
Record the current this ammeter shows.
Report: 8.5 mA
